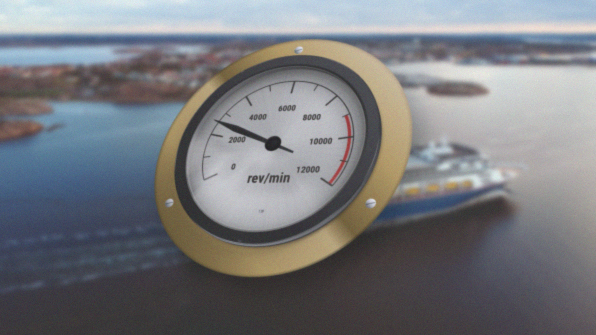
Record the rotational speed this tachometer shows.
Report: 2500 rpm
